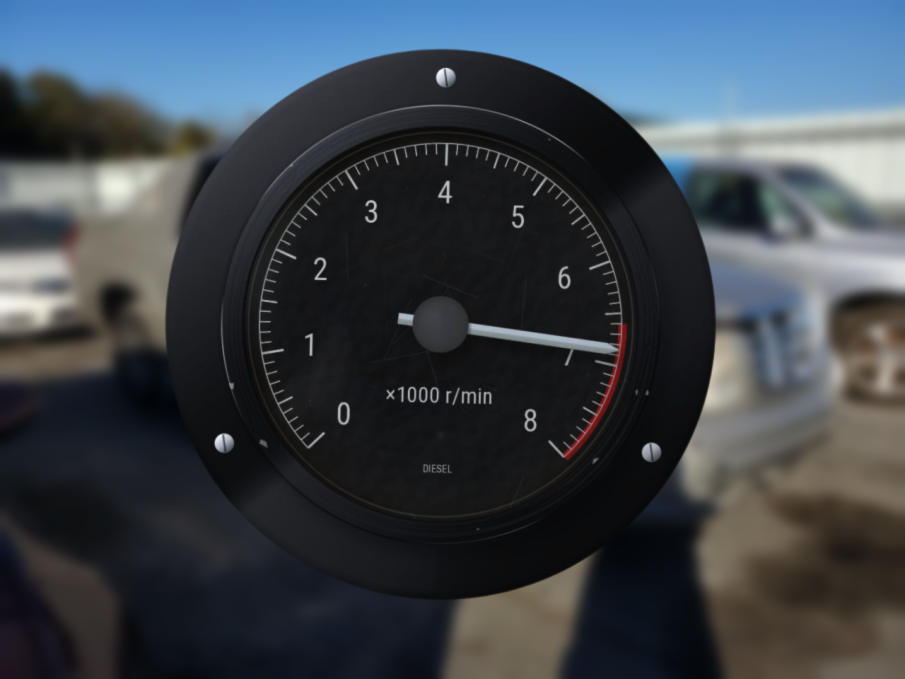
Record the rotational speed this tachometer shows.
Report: 6850 rpm
